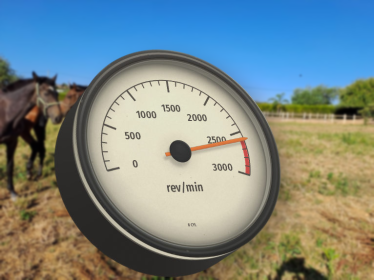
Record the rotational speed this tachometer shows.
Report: 2600 rpm
